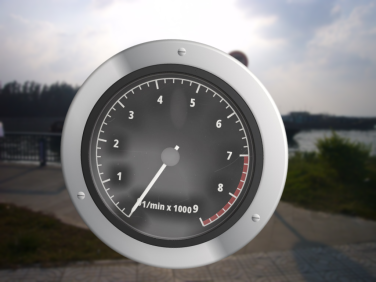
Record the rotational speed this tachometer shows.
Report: 0 rpm
